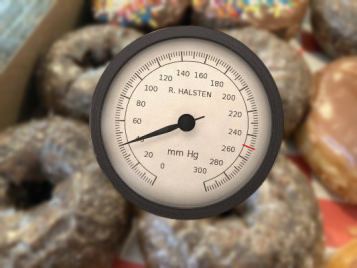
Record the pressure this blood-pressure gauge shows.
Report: 40 mmHg
